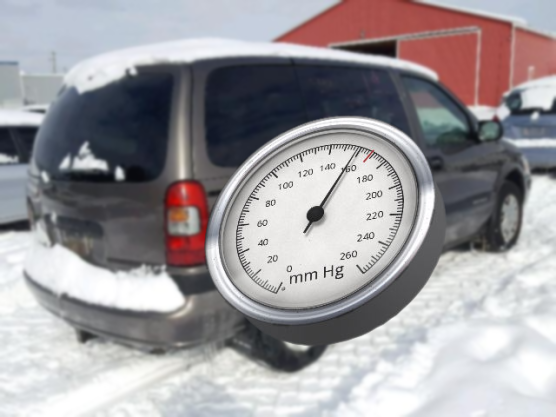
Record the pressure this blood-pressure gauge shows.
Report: 160 mmHg
